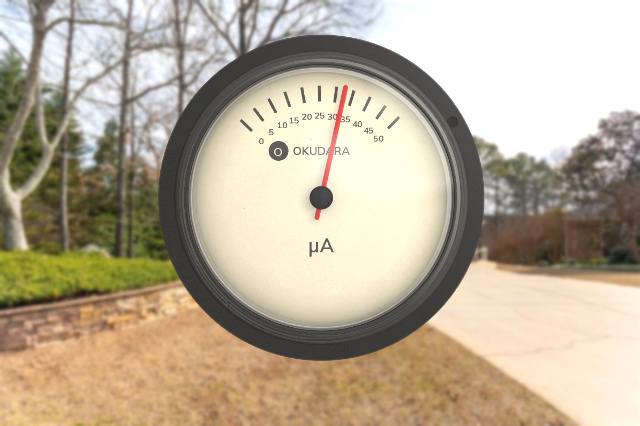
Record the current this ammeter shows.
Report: 32.5 µA
